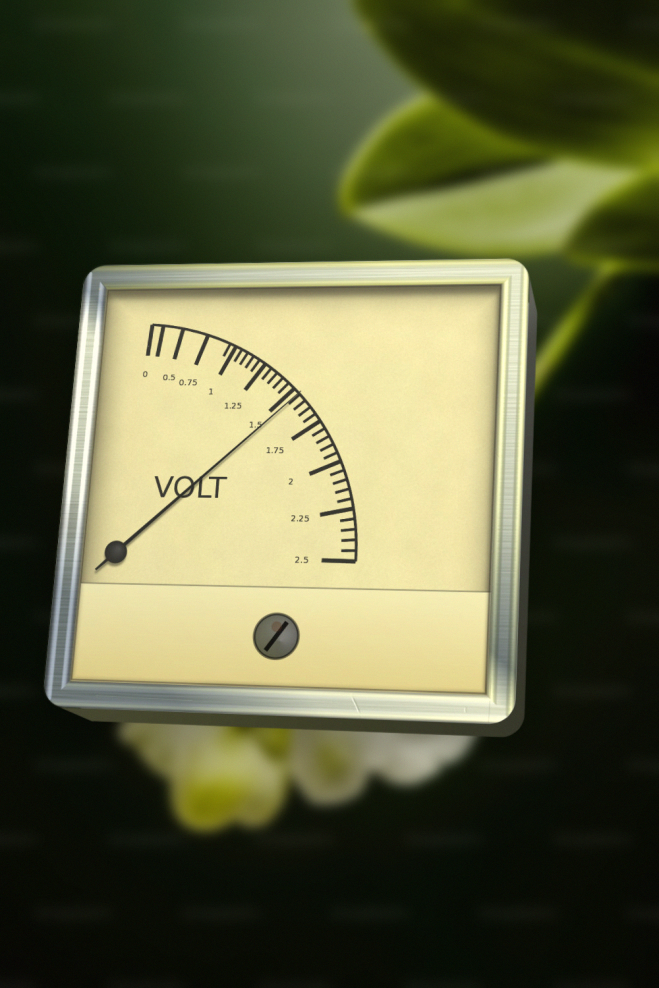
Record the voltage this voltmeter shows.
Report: 1.55 V
